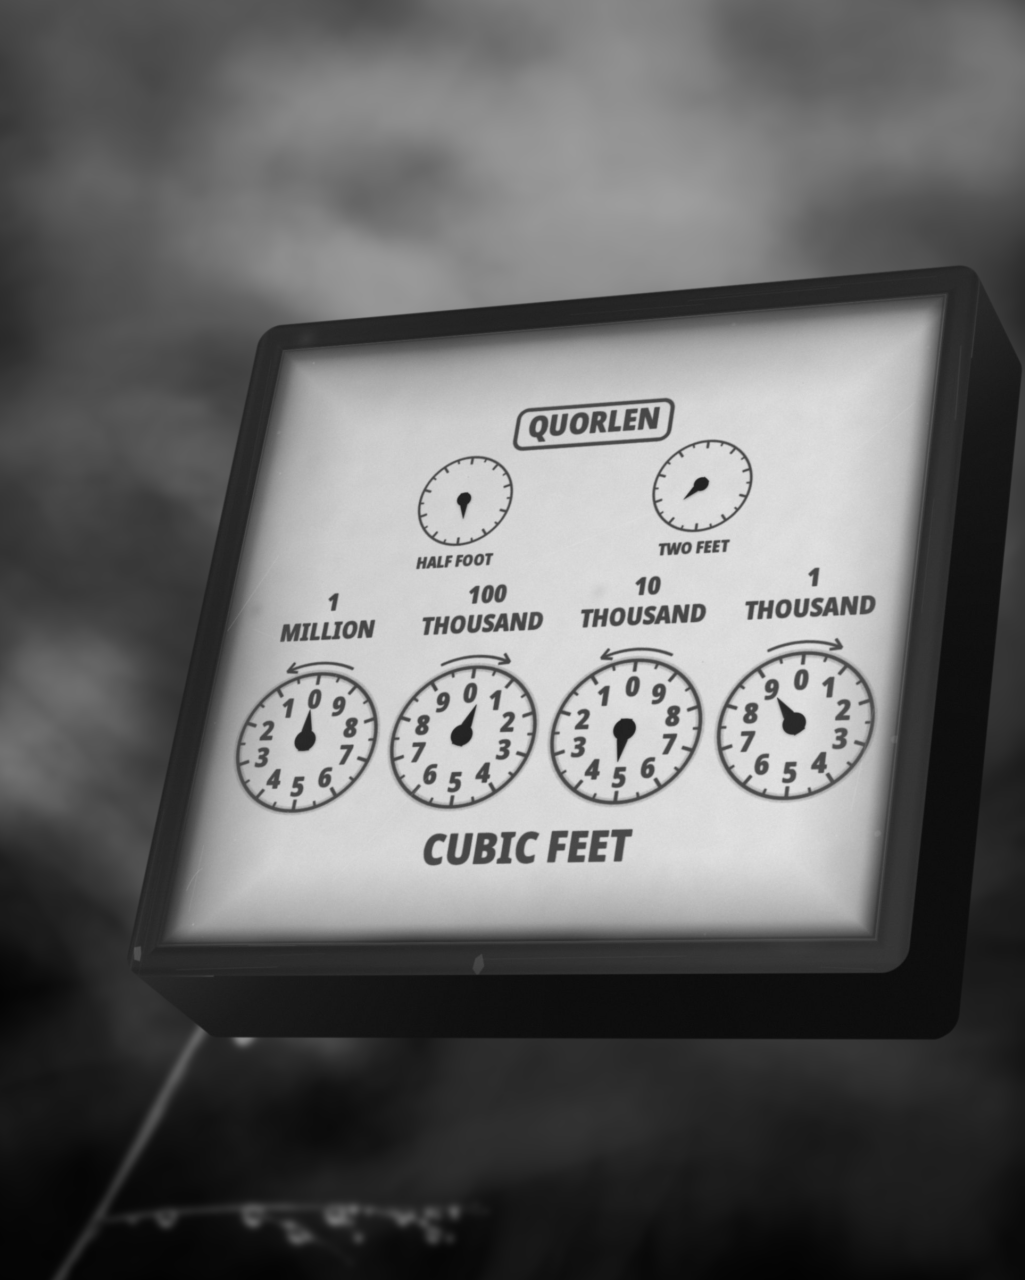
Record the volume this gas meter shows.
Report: 4900 ft³
